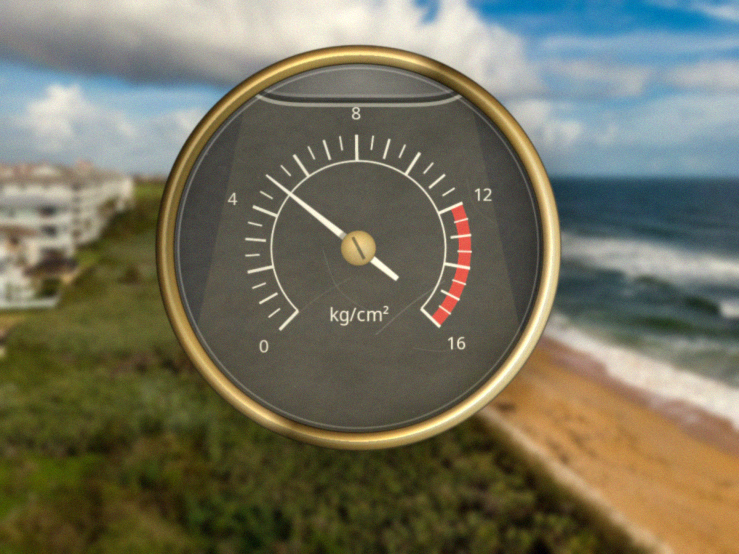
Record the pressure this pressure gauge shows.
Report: 5 kg/cm²
